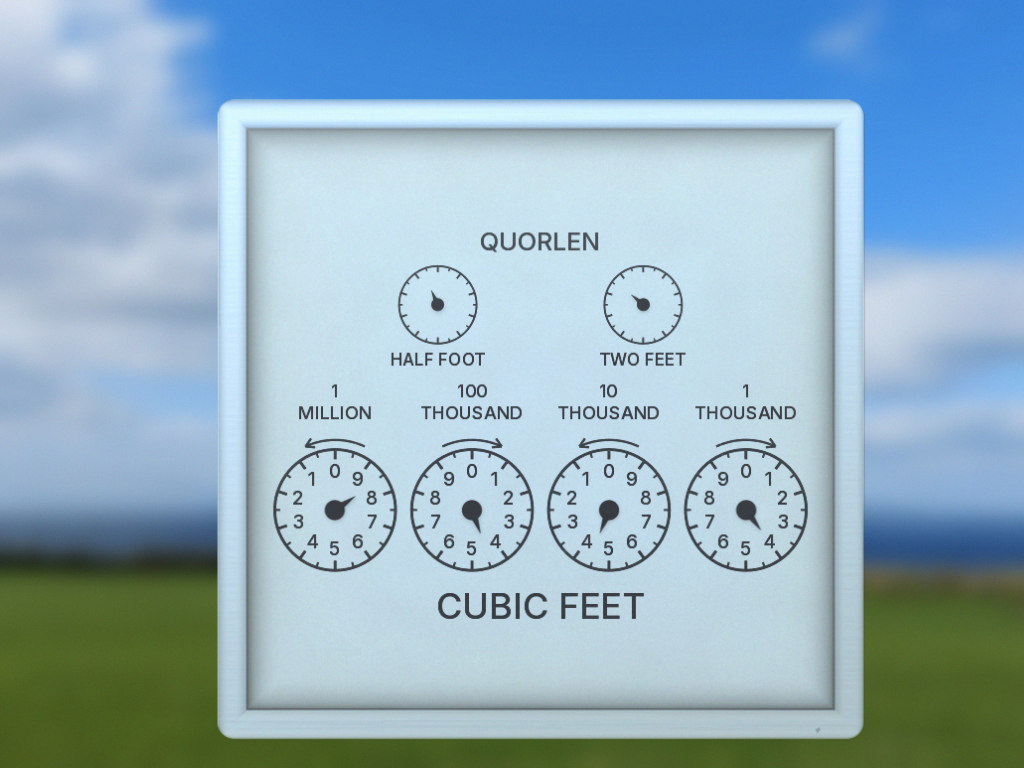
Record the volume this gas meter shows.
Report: 844400 ft³
